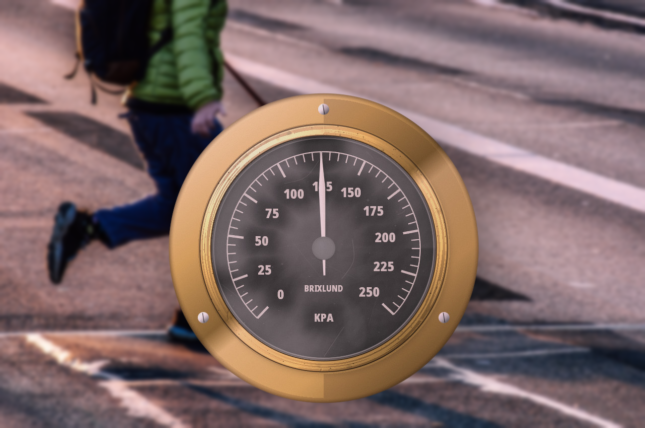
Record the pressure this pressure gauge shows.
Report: 125 kPa
